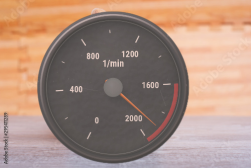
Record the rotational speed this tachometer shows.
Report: 1900 rpm
